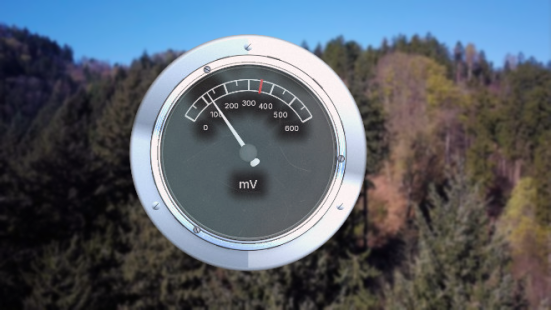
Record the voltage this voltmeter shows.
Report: 125 mV
